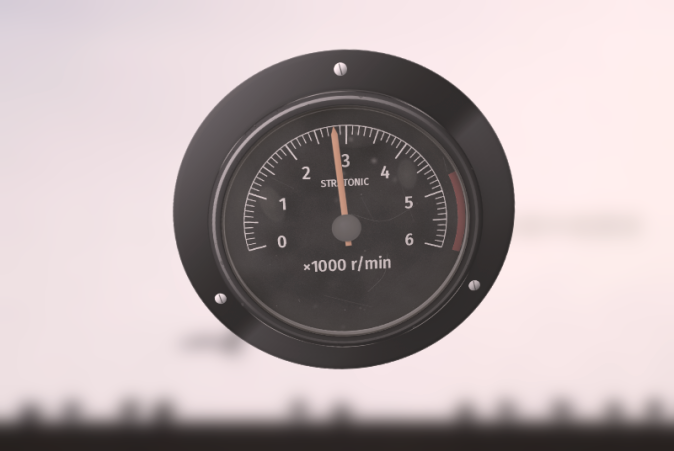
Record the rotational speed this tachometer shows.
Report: 2800 rpm
